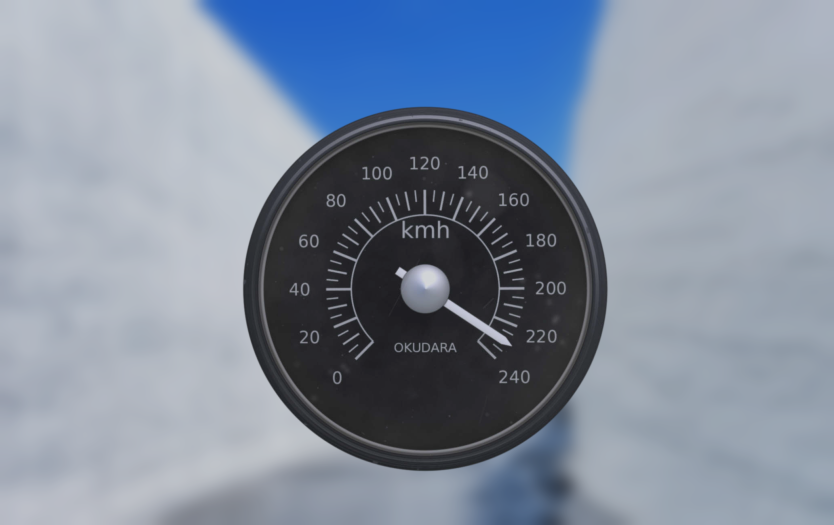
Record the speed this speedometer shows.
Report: 230 km/h
